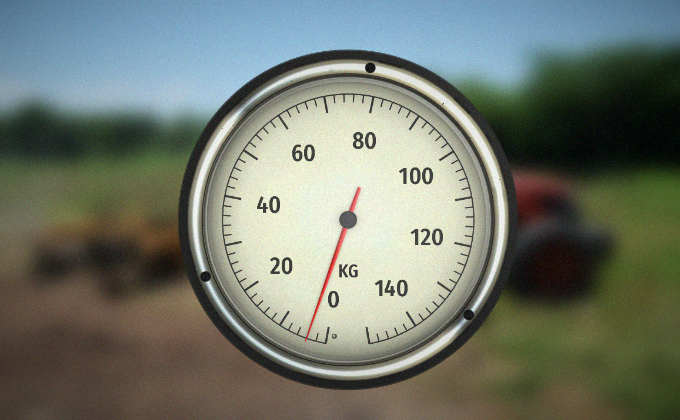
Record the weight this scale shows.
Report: 4 kg
